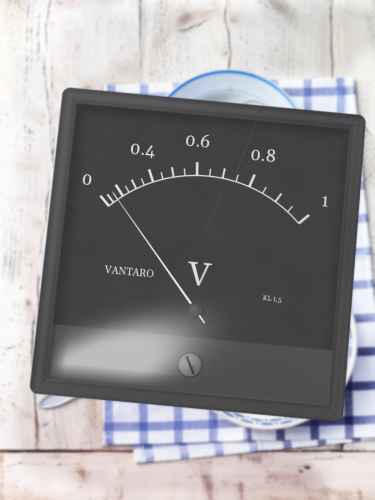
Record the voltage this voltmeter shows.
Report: 0.15 V
